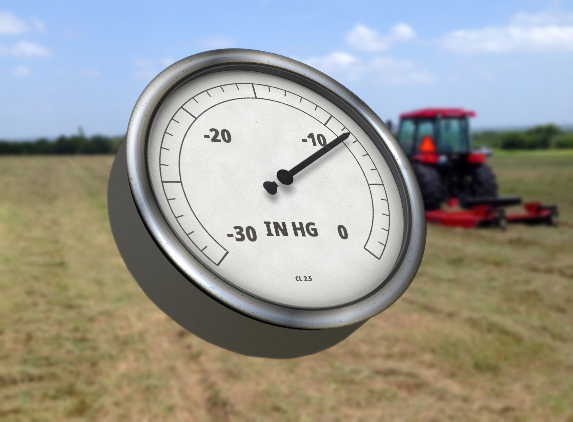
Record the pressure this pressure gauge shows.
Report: -8.5 inHg
